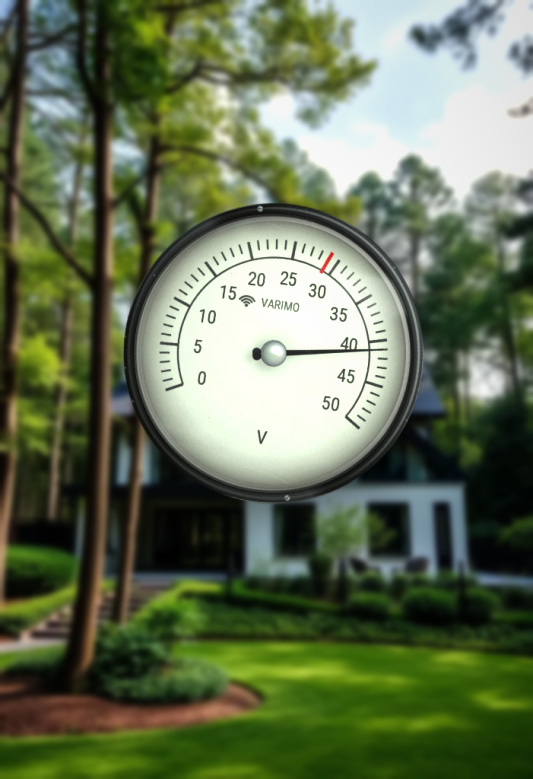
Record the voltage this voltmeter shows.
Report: 41 V
